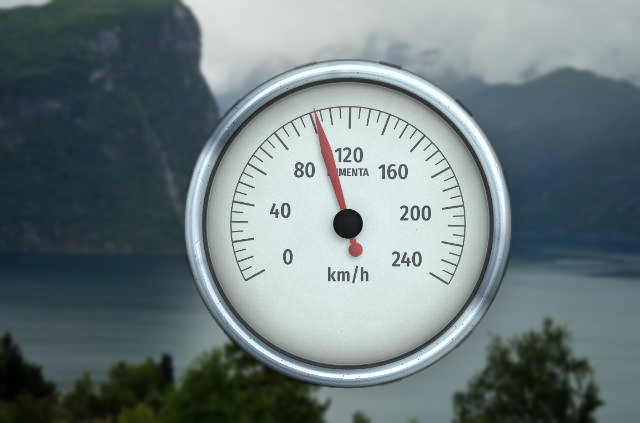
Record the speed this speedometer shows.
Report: 102.5 km/h
